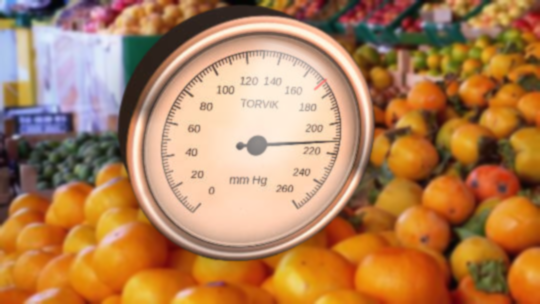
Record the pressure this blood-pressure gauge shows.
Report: 210 mmHg
